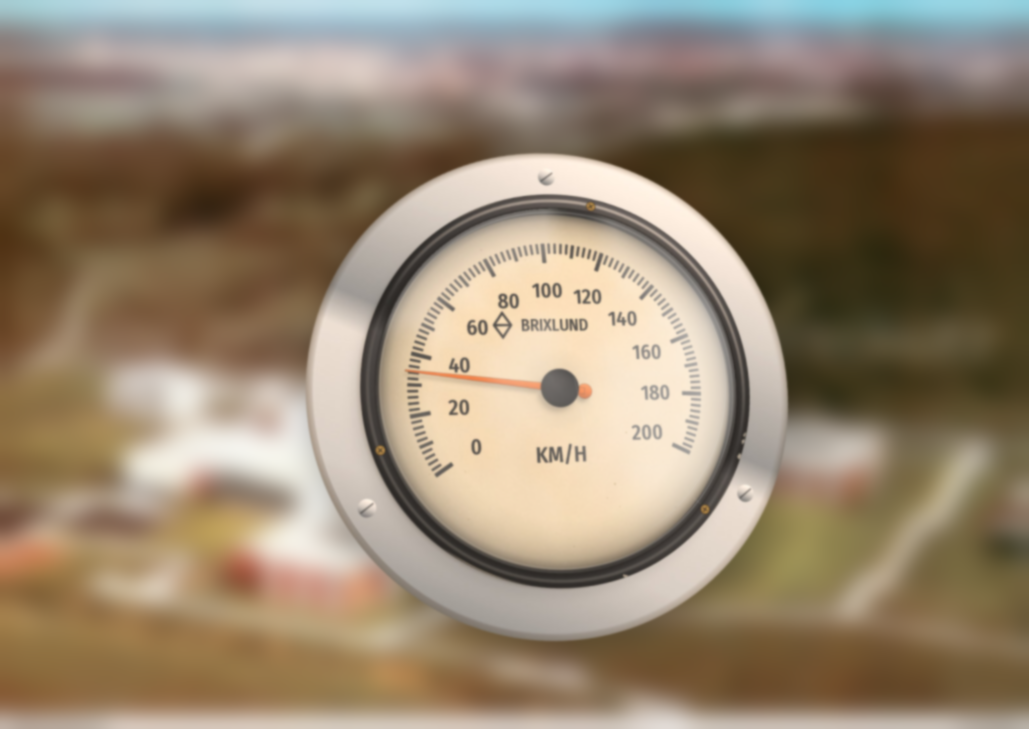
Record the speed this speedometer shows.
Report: 34 km/h
